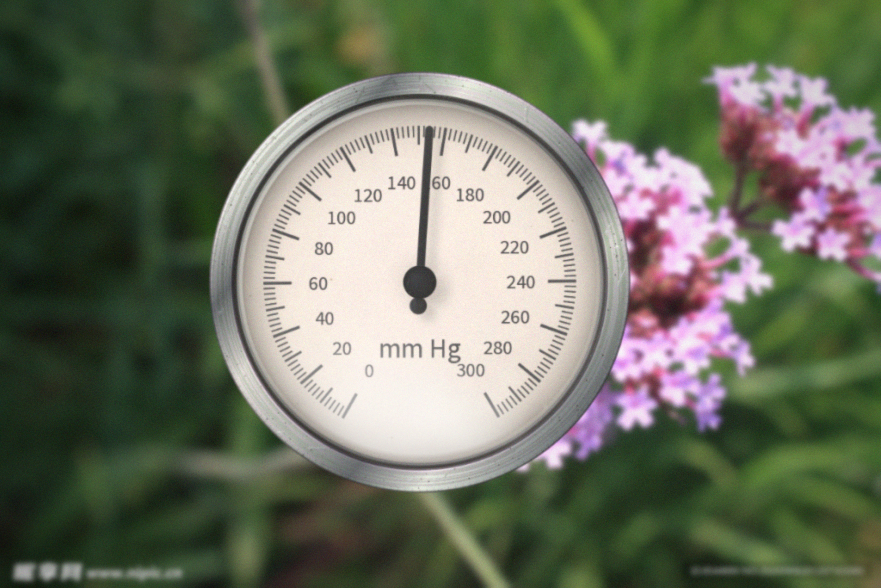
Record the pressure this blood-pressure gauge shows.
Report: 154 mmHg
